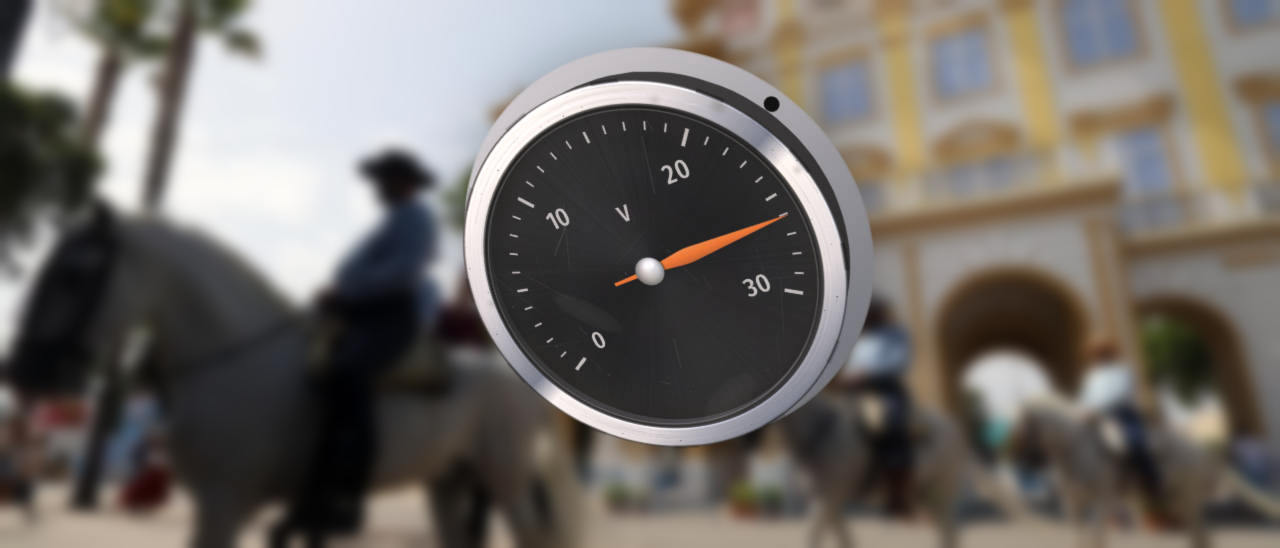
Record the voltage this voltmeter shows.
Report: 26 V
